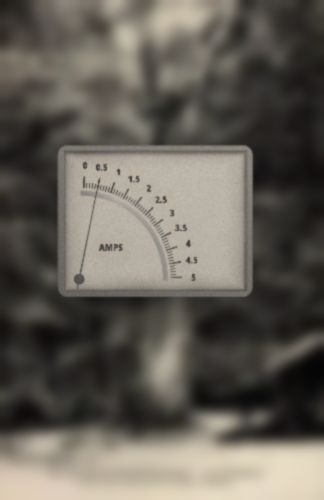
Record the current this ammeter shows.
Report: 0.5 A
